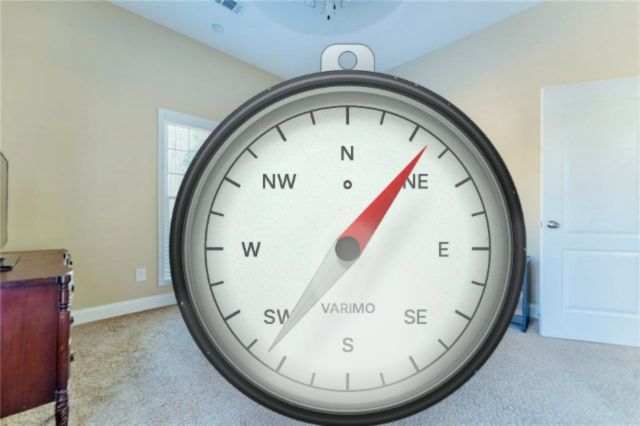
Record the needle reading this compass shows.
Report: 37.5 °
